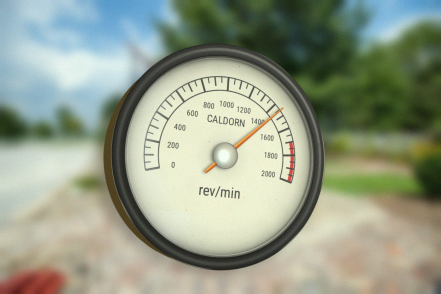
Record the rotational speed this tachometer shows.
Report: 1450 rpm
